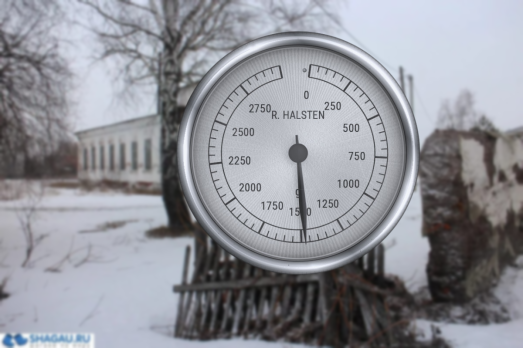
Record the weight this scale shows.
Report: 1475 g
